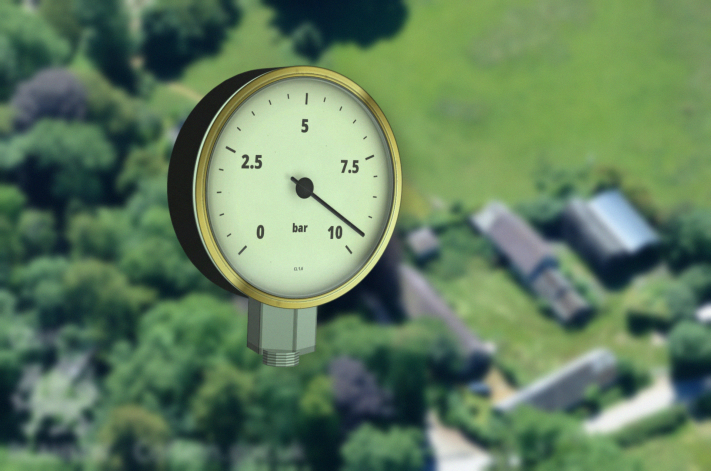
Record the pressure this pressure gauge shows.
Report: 9.5 bar
